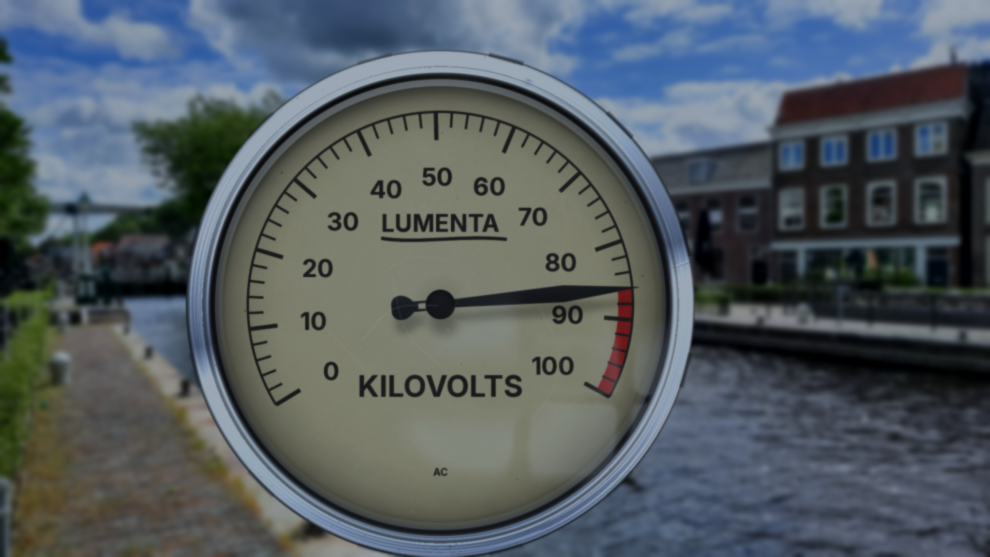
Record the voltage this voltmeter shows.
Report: 86 kV
